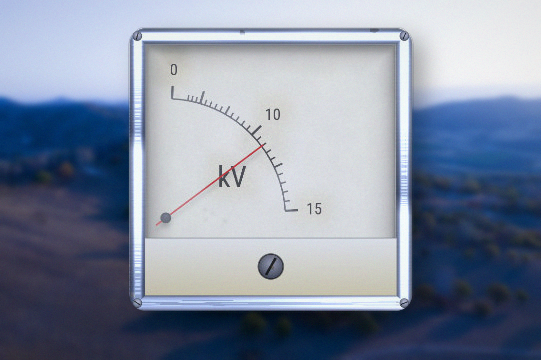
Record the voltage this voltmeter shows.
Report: 11 kV
